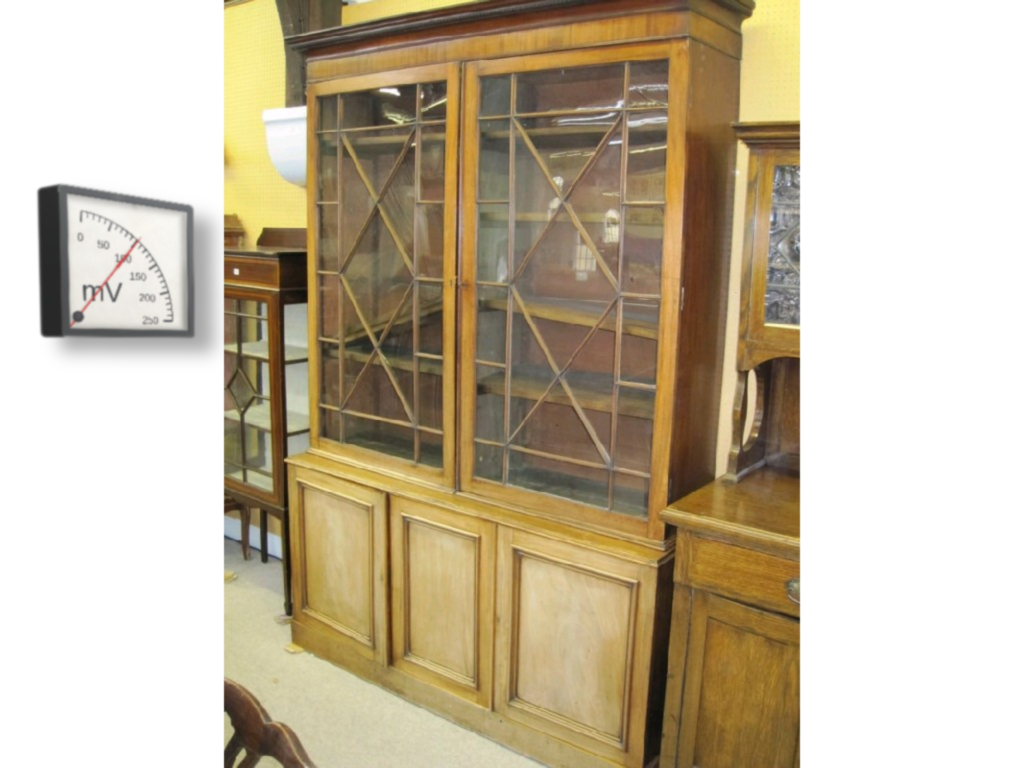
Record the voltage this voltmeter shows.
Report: 100 mV
